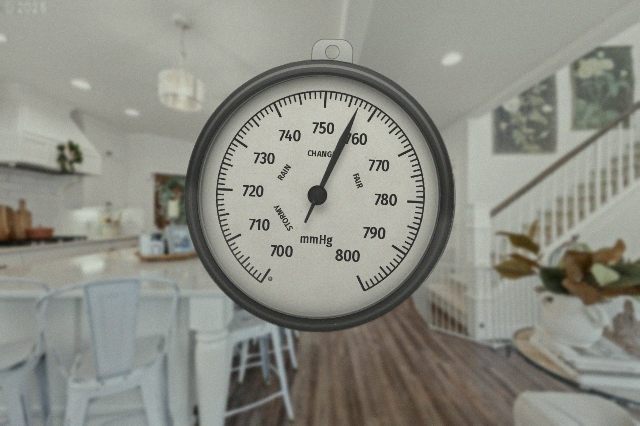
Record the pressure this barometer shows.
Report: 757 mmHg
